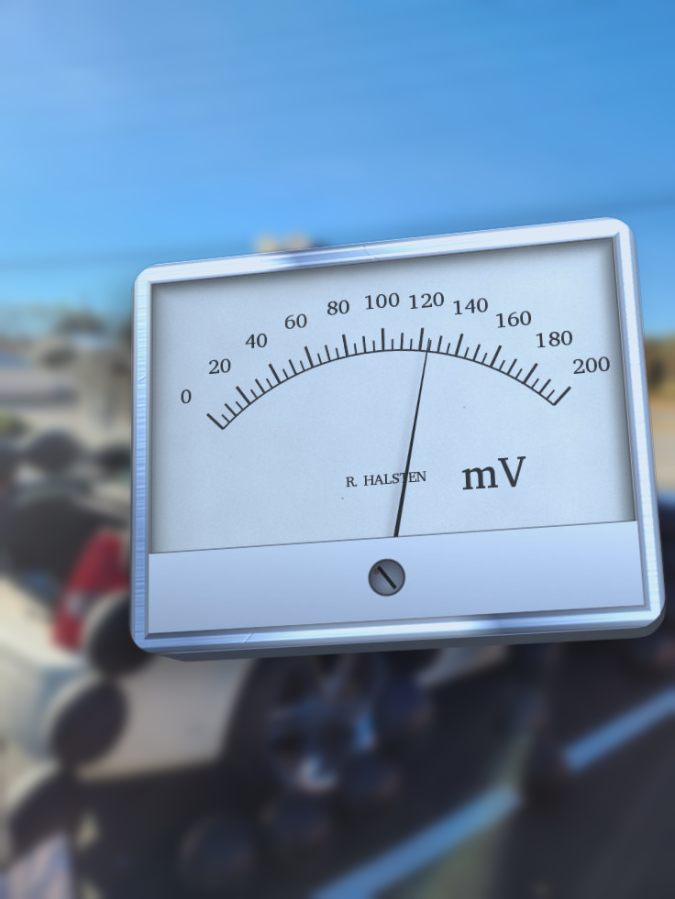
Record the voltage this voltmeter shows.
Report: 125 mV
